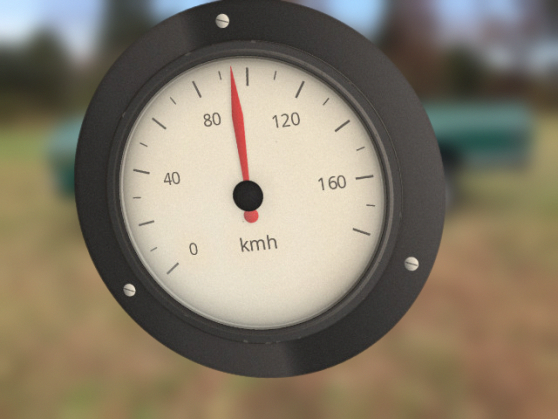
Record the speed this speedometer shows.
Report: 95 km/h
